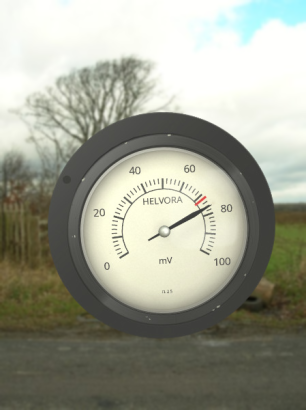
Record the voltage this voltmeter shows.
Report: 76 mV
